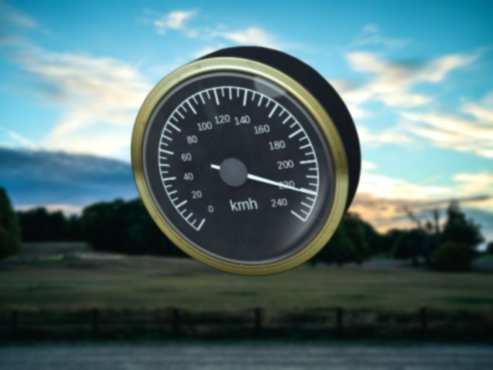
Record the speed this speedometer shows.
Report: 220 km/h
